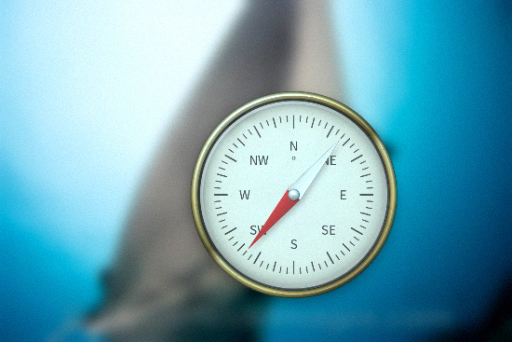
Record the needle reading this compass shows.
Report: 220 °
